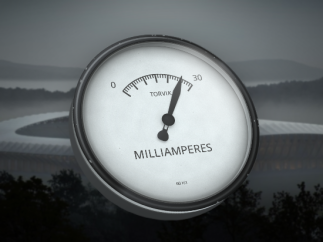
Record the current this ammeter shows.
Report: 25 mA
